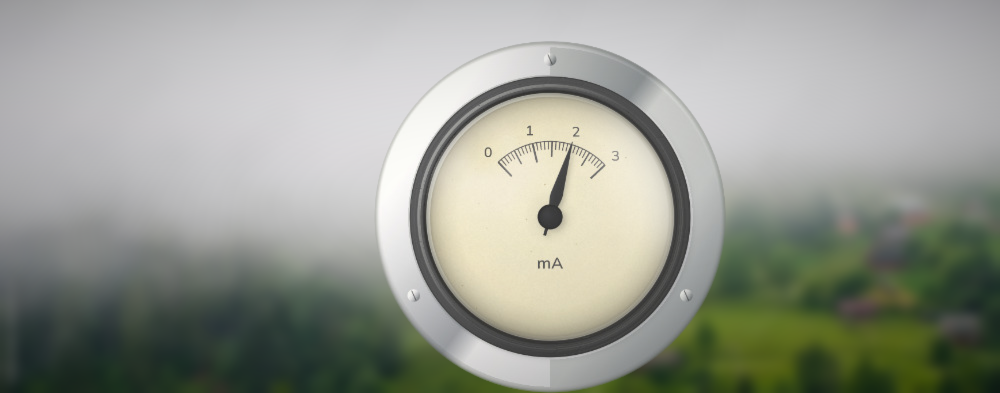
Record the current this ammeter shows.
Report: 2 mA
